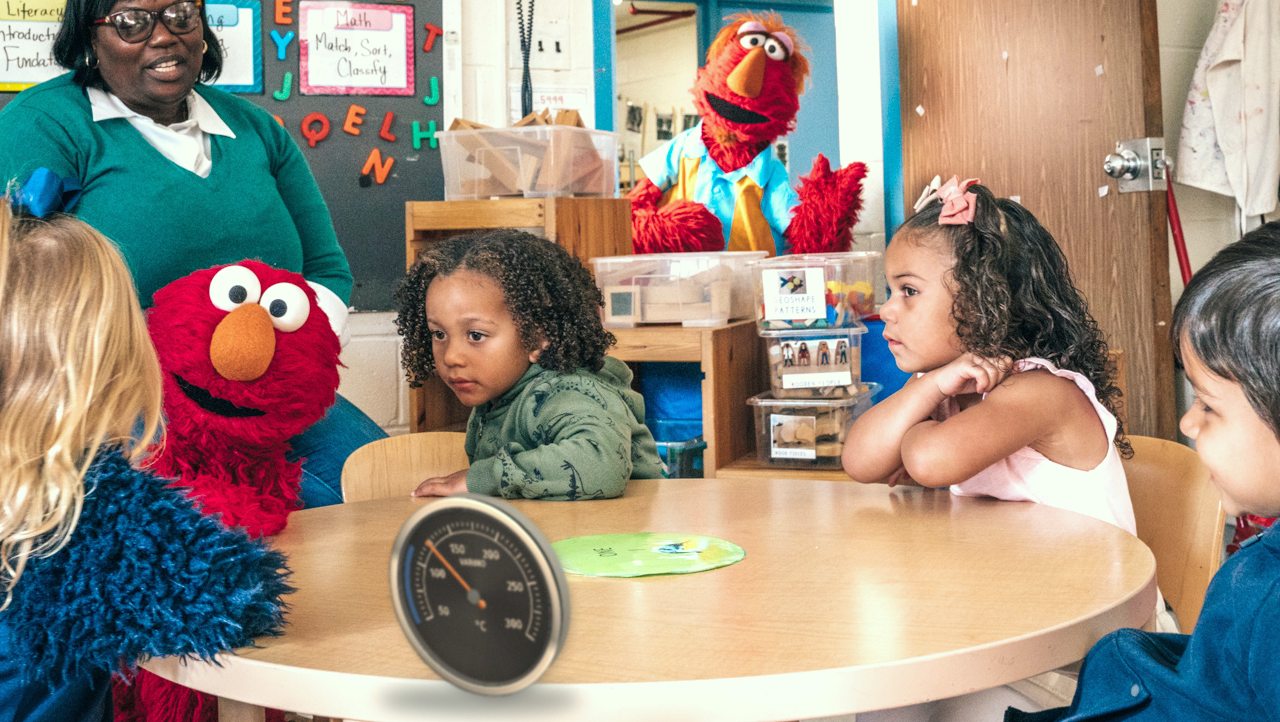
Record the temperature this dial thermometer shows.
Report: 125 °C
